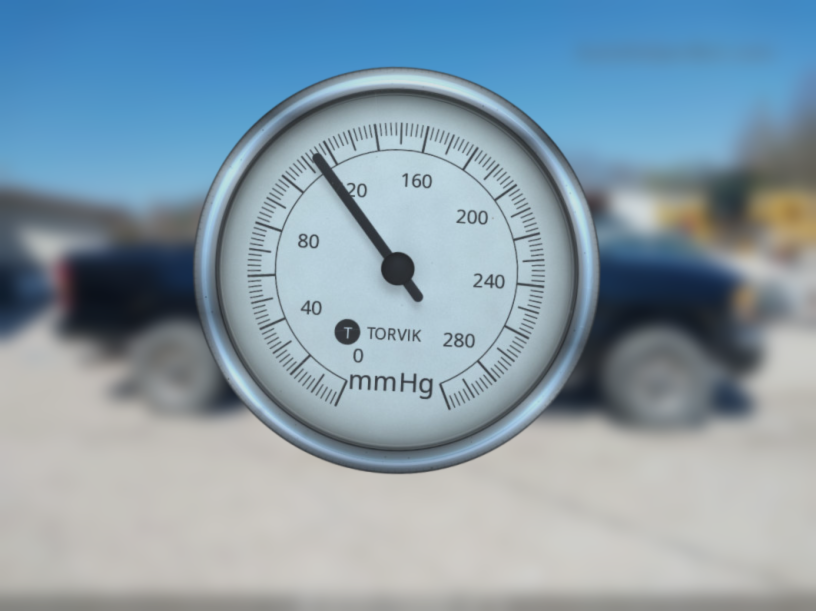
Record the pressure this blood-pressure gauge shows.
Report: 114 mmHg
